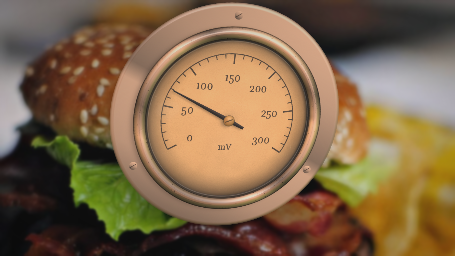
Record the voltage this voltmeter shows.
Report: 70 mV
